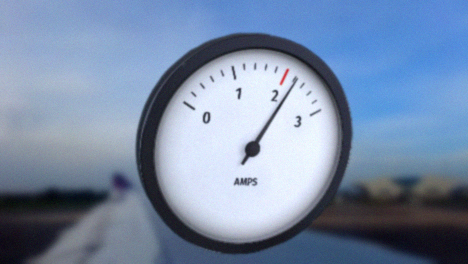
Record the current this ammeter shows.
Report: 2.2 A
